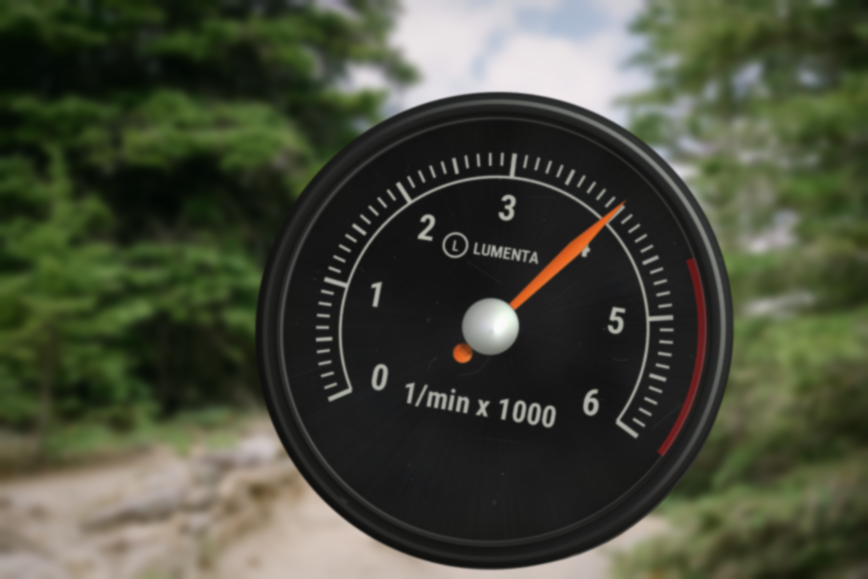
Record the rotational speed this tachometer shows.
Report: 4000 rpm
